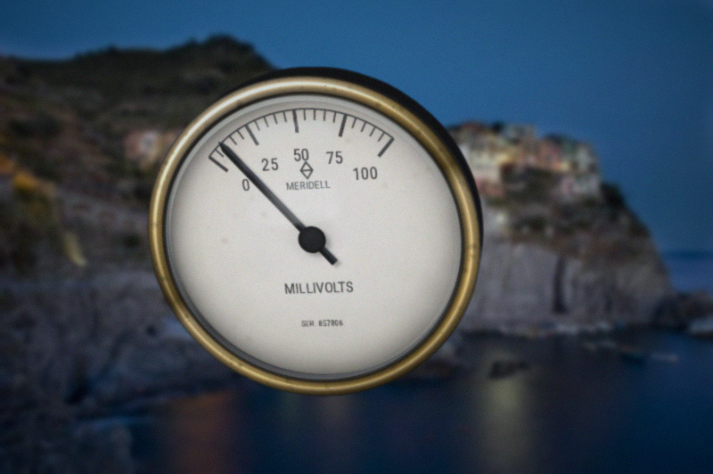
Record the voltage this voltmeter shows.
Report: 10 mV
